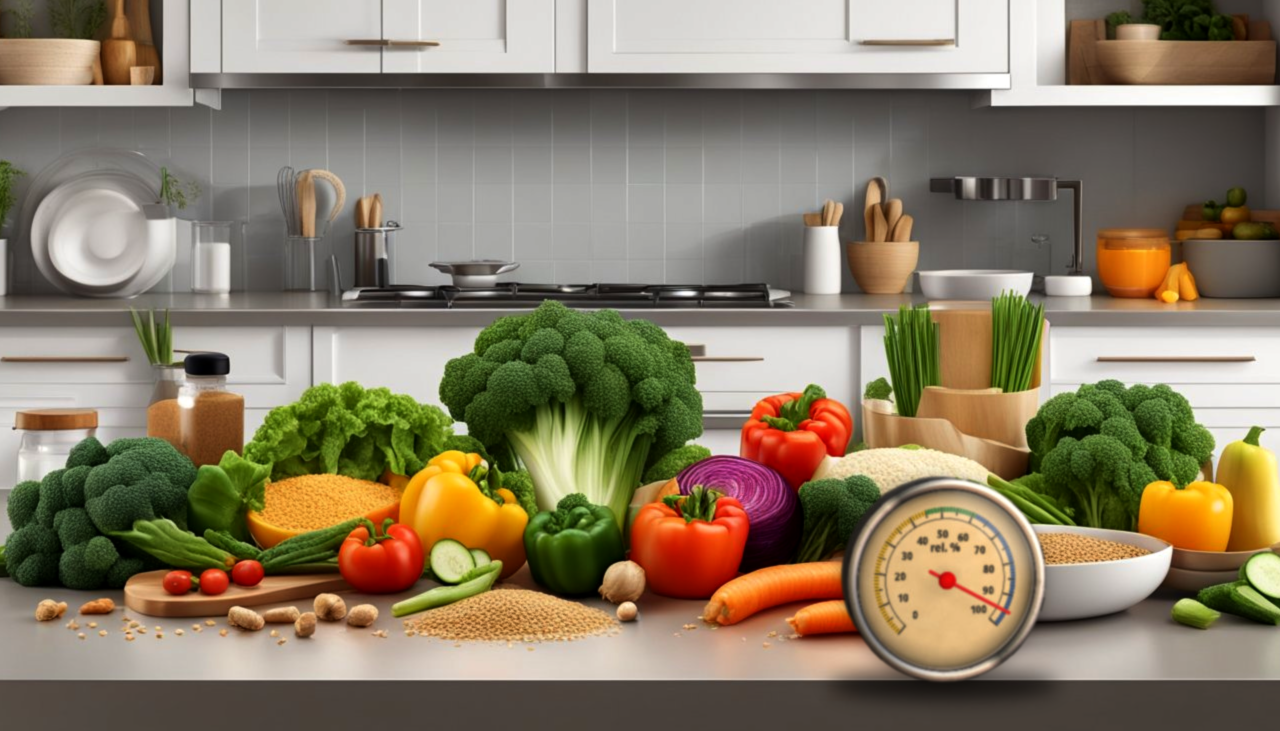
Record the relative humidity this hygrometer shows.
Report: 95 %
